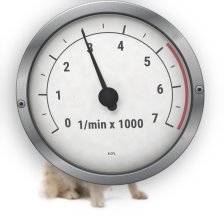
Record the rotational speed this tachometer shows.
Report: 3000 rpm
